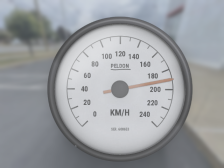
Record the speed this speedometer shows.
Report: 190 km/h
